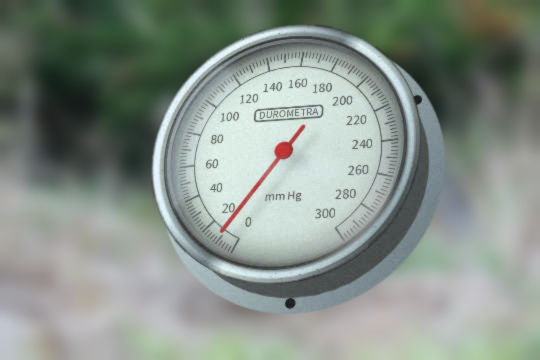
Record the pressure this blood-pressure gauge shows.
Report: 10 mmHg
